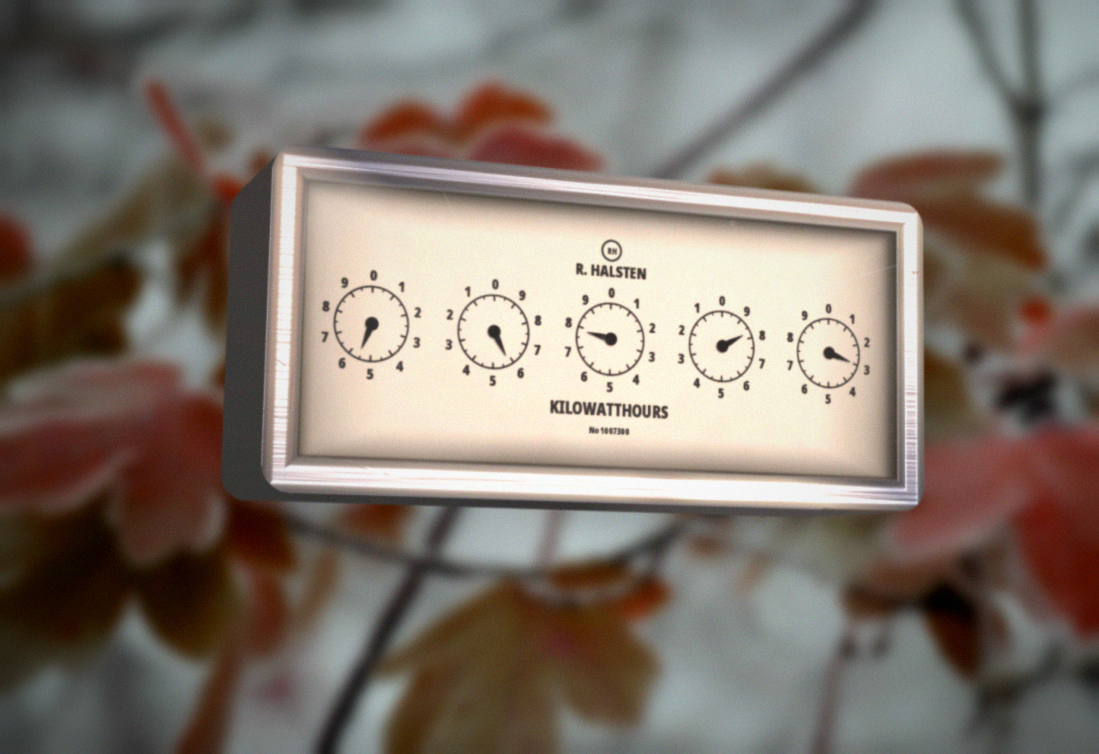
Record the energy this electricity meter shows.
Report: 55783 kWh
